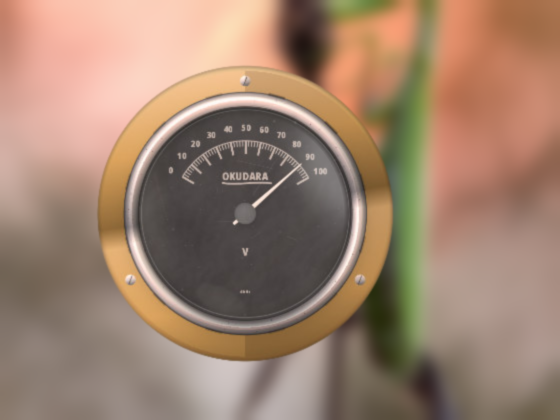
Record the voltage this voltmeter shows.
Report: 90 V
